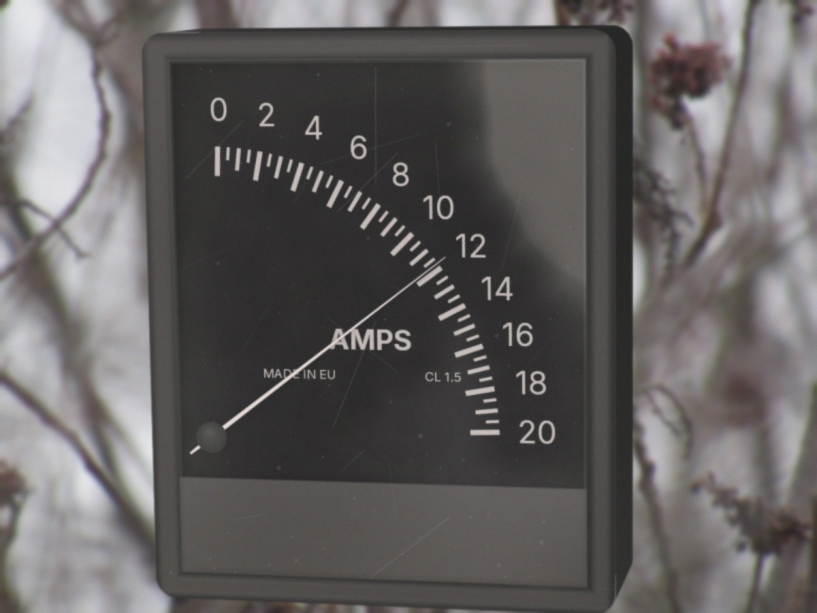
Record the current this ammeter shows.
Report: 11.75 A
